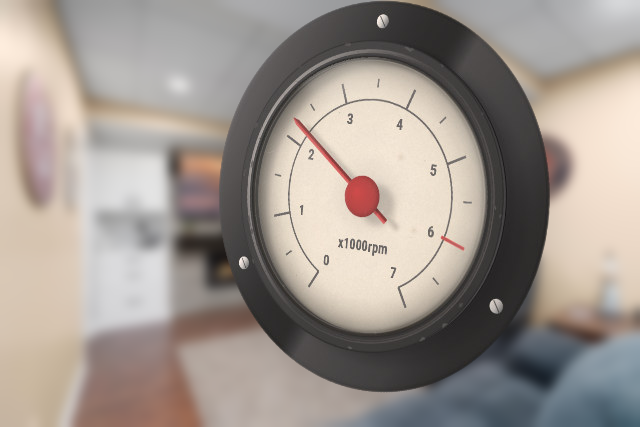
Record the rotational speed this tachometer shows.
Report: 2250 rpm
